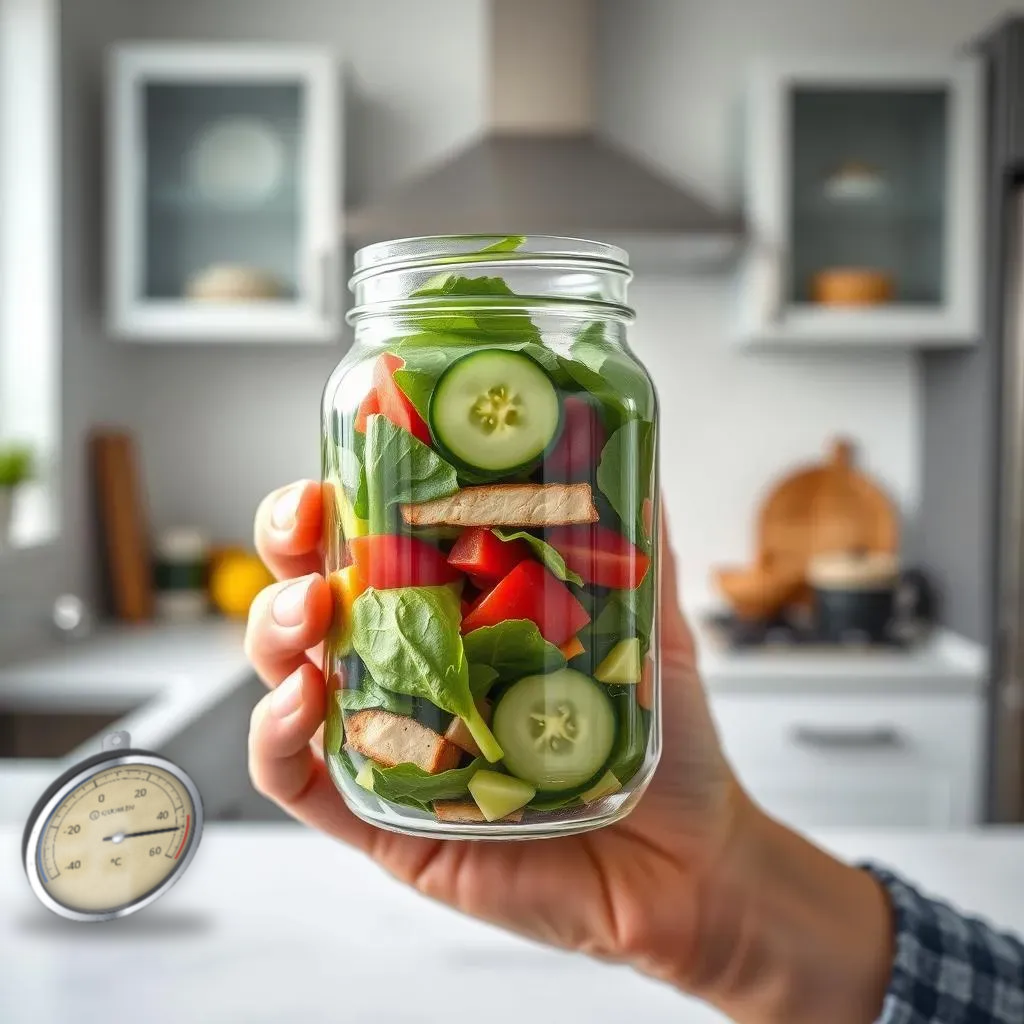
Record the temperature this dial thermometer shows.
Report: 48 °C
